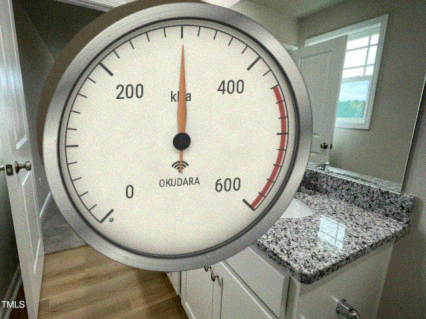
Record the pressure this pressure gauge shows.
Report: 300 kPa
